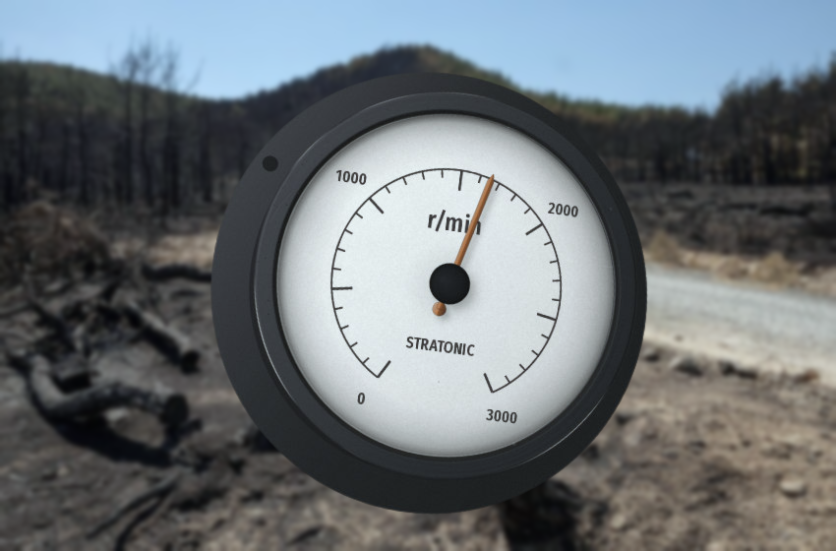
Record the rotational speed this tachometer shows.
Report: 1650 rpm
